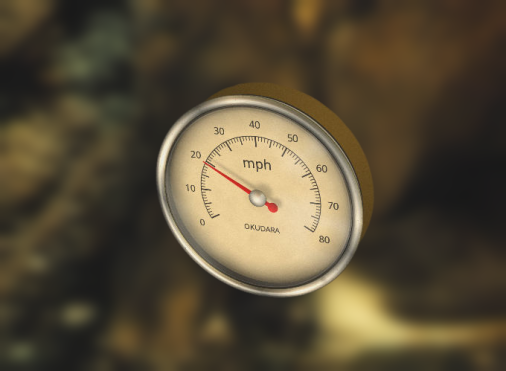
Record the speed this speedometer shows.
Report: 20 mph
